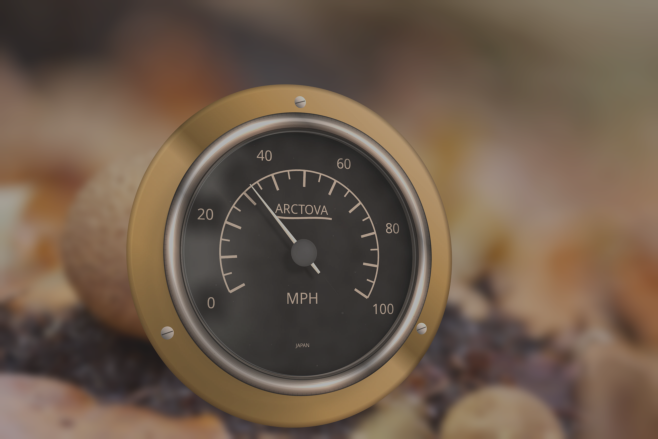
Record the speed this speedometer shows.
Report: 32.5 mph
